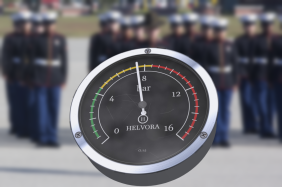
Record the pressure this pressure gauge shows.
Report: 7.5 bar
